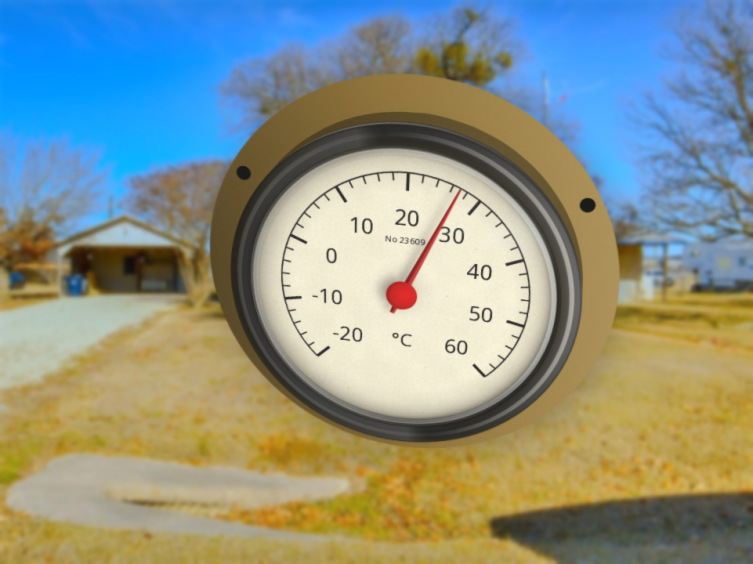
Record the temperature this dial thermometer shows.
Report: 27 °C
